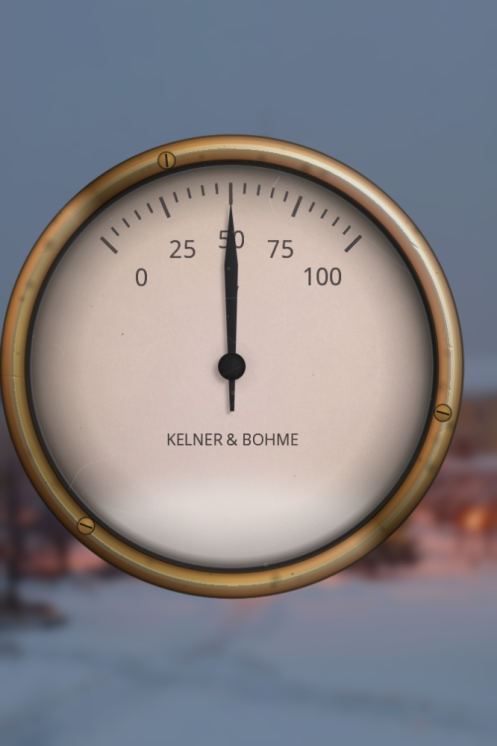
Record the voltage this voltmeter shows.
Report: 50 V
